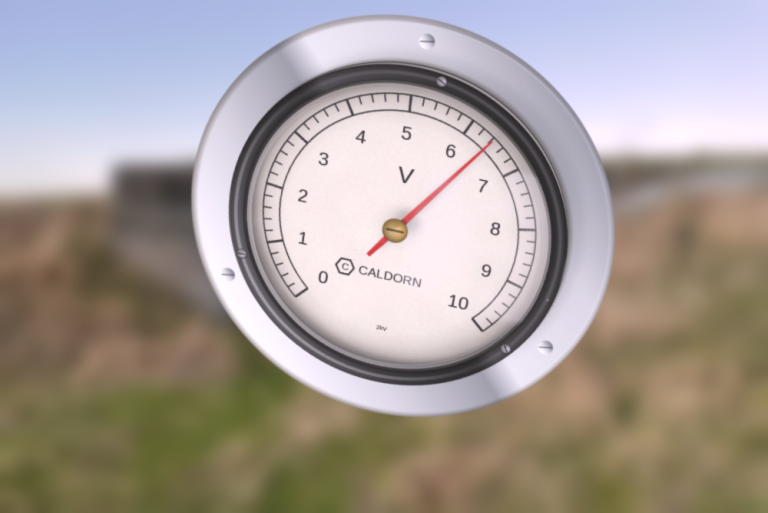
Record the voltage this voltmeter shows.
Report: 6.4 V
